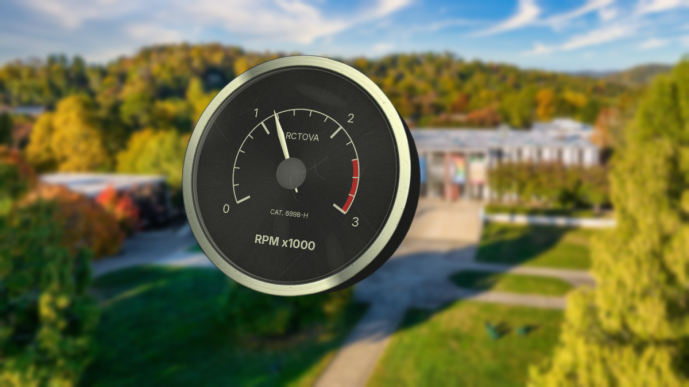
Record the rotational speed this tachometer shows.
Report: 1200 rpm
